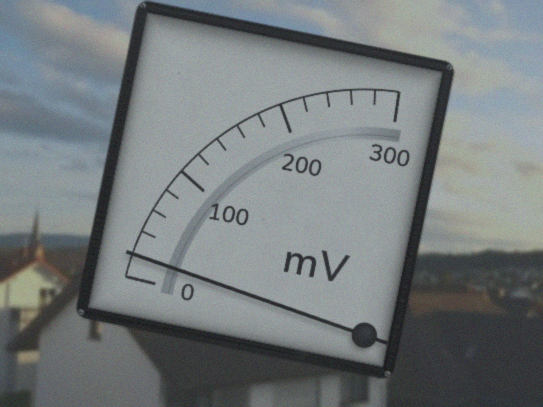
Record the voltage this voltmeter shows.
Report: 20 mV
